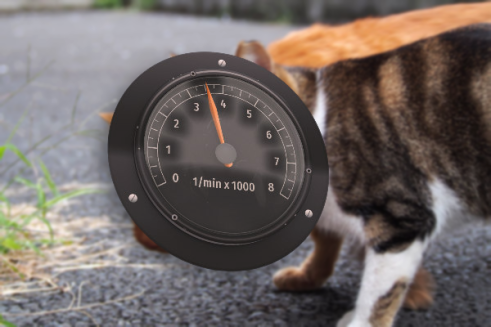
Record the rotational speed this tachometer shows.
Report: 3500 rpm
